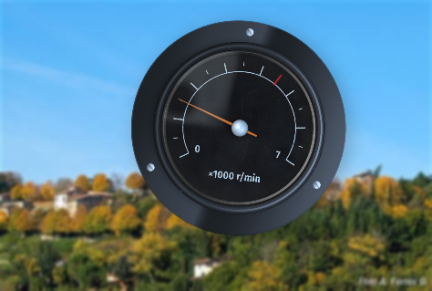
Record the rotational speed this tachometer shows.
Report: 1500 rpm
